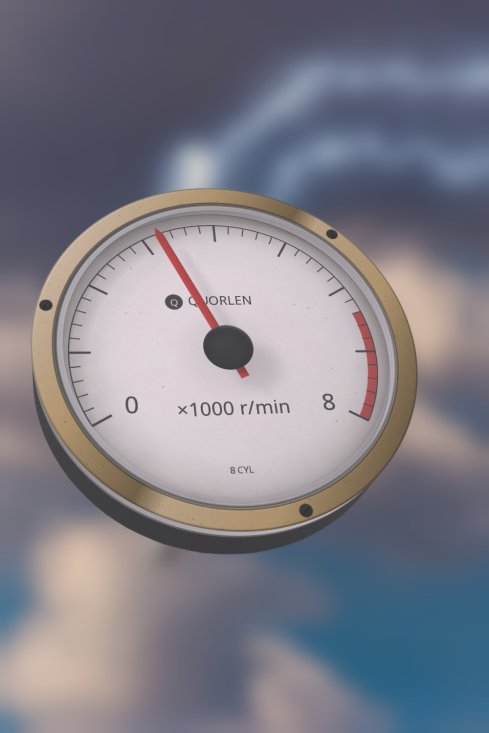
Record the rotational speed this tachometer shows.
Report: 3200 rpm
